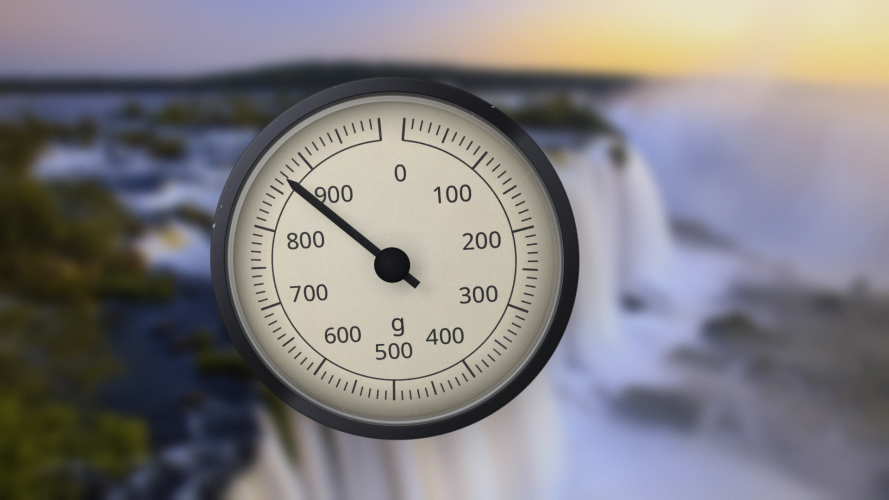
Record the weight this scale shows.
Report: 870 g
